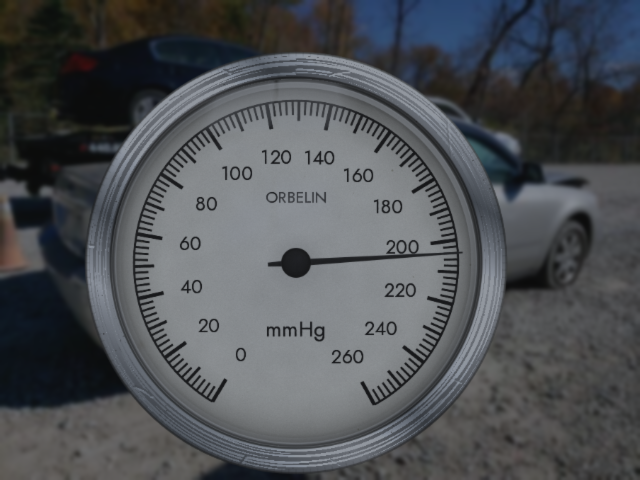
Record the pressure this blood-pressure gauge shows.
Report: 204 mmHg
